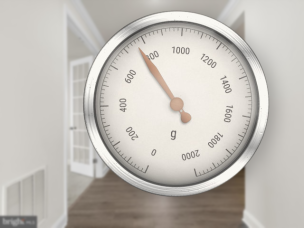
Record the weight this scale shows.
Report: 760 g
